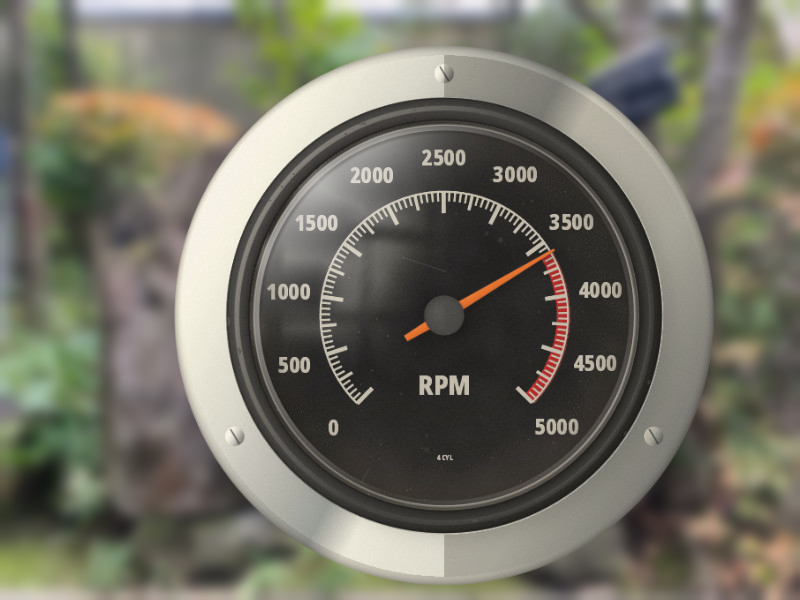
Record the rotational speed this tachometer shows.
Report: 3600 rpm
